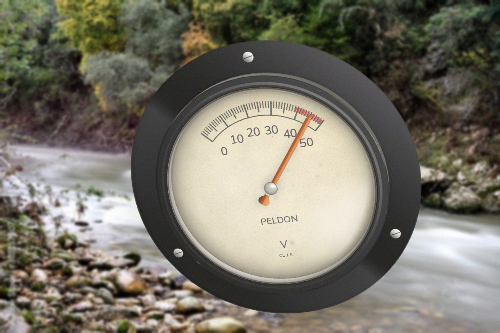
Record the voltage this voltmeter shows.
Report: 45 V
